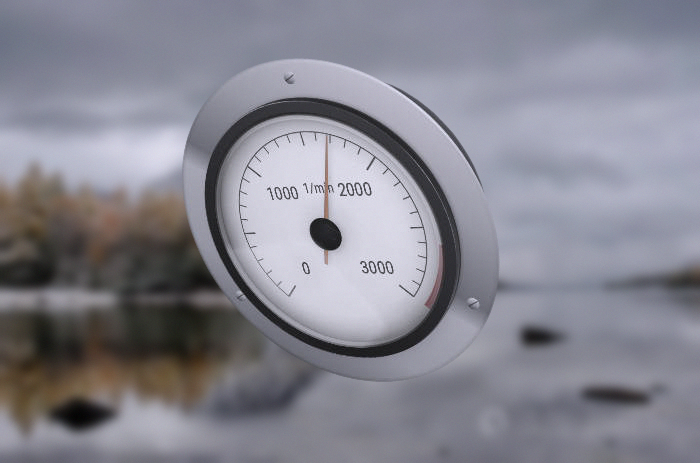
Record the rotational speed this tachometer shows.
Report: 1700 rpm
